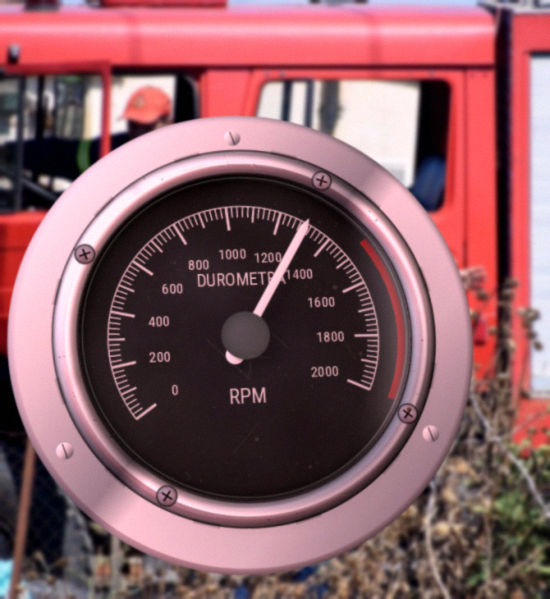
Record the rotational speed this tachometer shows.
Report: 1300 rpm
